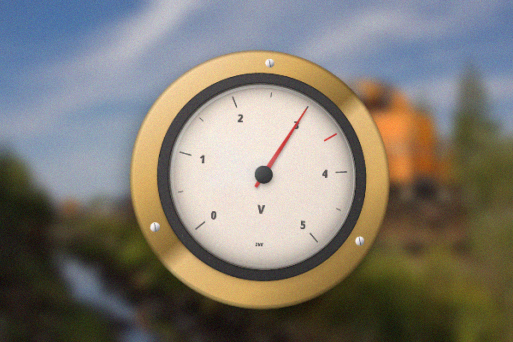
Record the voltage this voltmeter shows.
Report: 3 V
